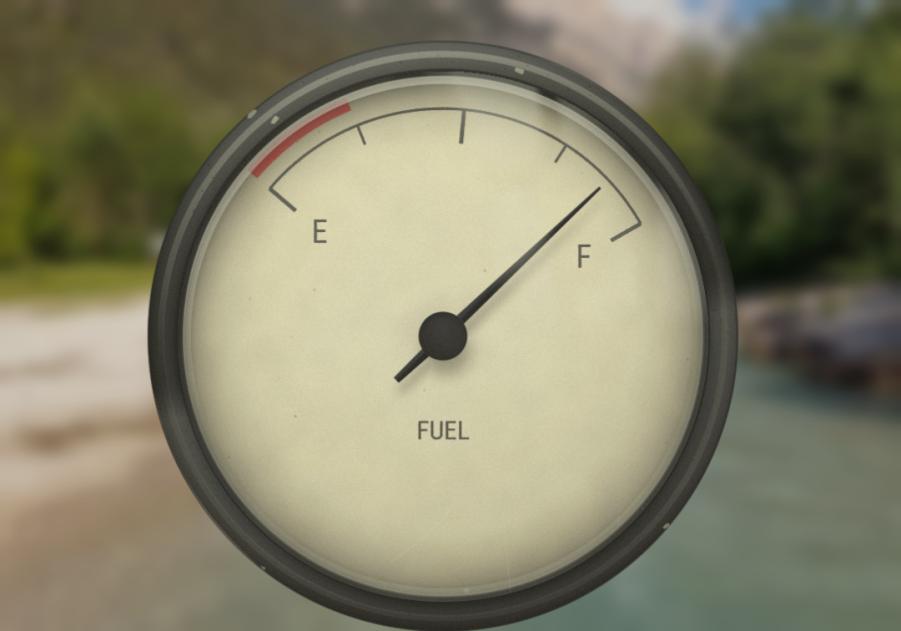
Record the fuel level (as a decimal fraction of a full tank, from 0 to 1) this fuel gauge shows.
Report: 0.875
